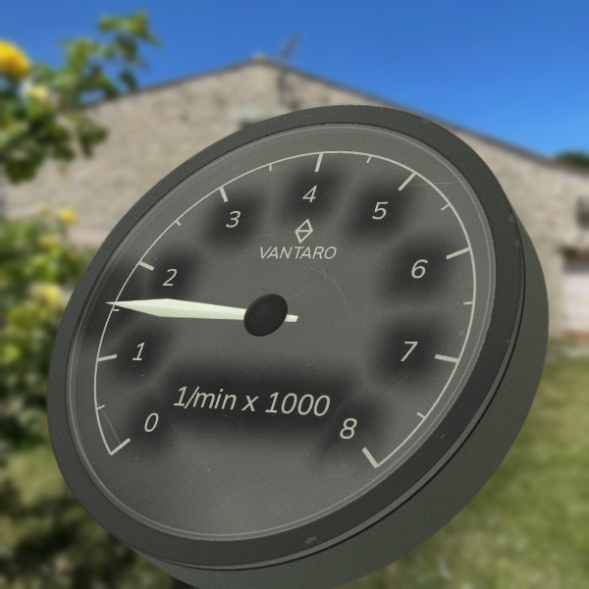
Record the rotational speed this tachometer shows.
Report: 1500 rpm
